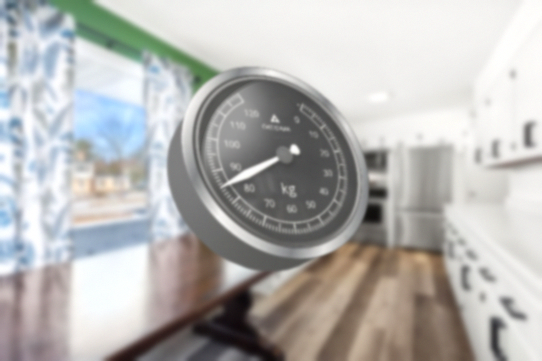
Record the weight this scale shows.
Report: 85 kg
